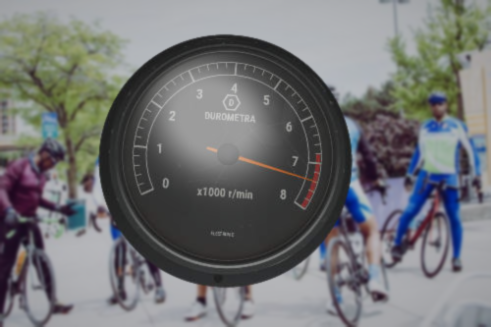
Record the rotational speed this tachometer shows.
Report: 7400 rpm
